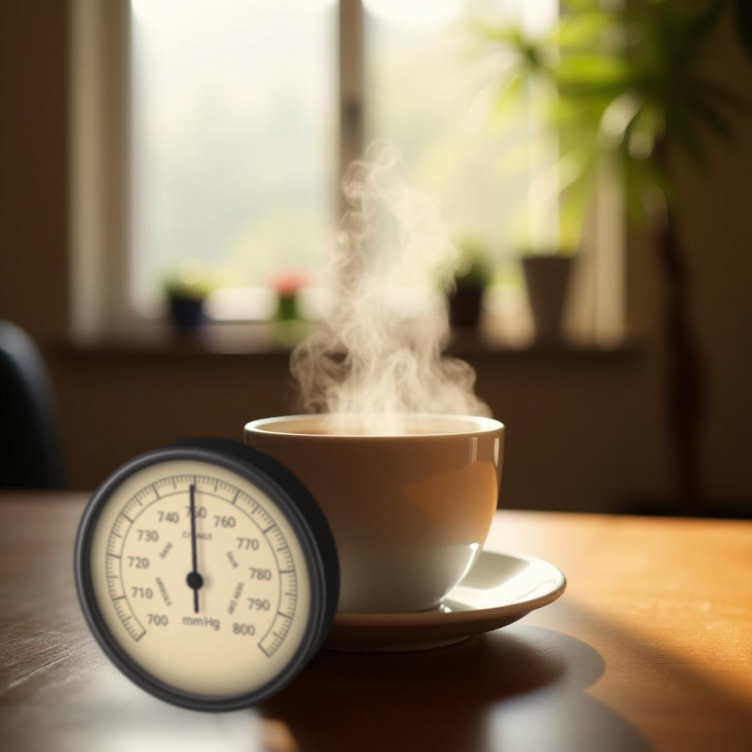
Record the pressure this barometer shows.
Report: 750 mmHg
